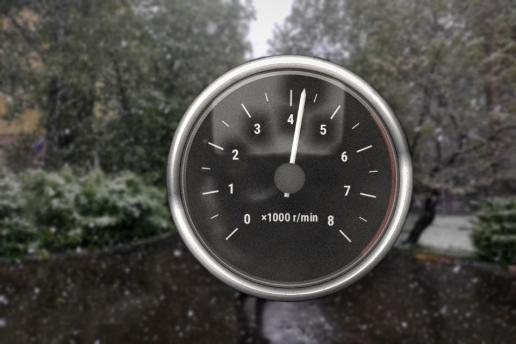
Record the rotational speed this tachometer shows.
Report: 4250 rpm
